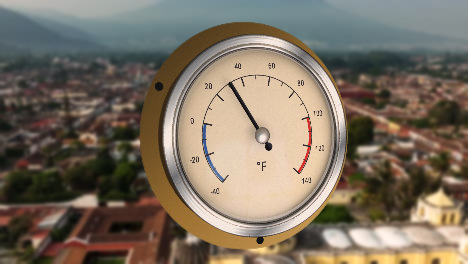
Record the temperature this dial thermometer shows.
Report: 30 °F
